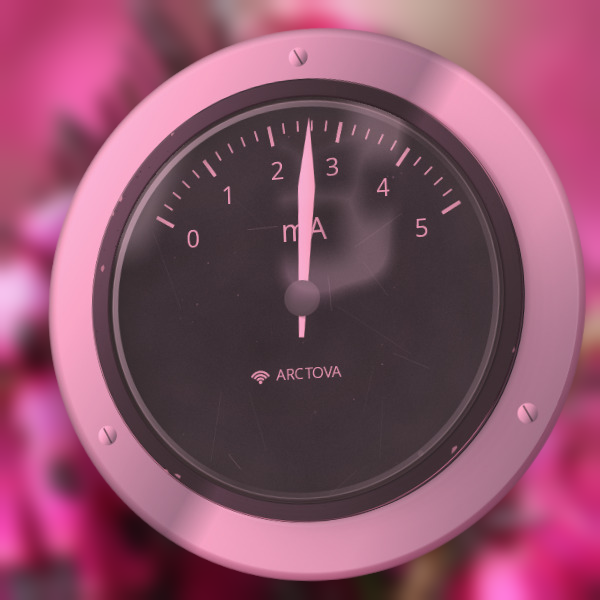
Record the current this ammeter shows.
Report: 2.6 mA
